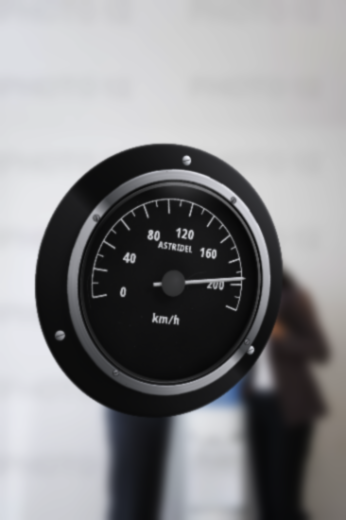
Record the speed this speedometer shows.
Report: 195 km/h
